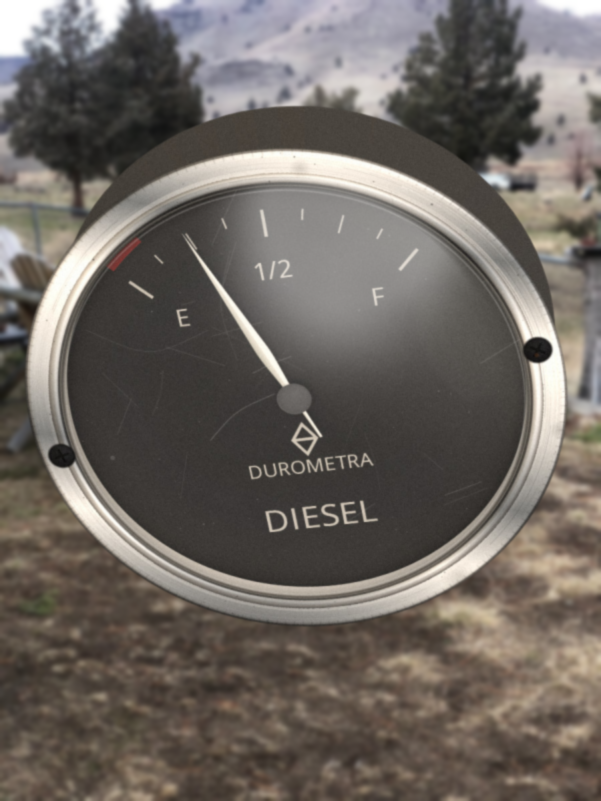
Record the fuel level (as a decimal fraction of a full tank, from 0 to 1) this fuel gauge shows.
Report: 0.25
